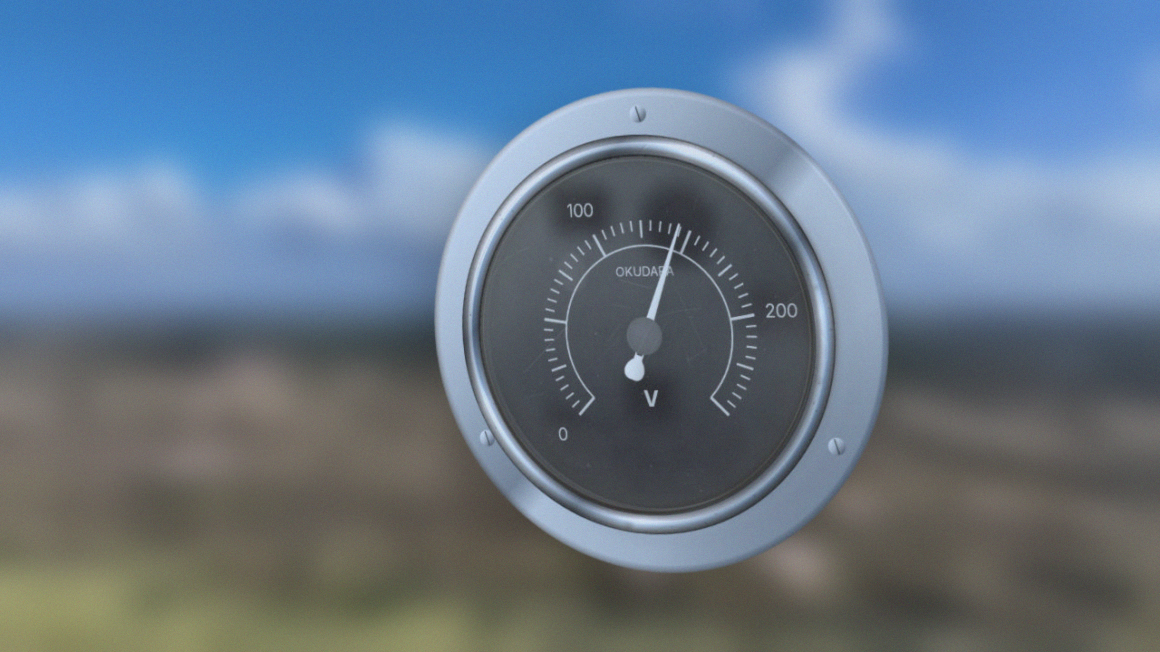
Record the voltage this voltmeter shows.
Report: 145 V
